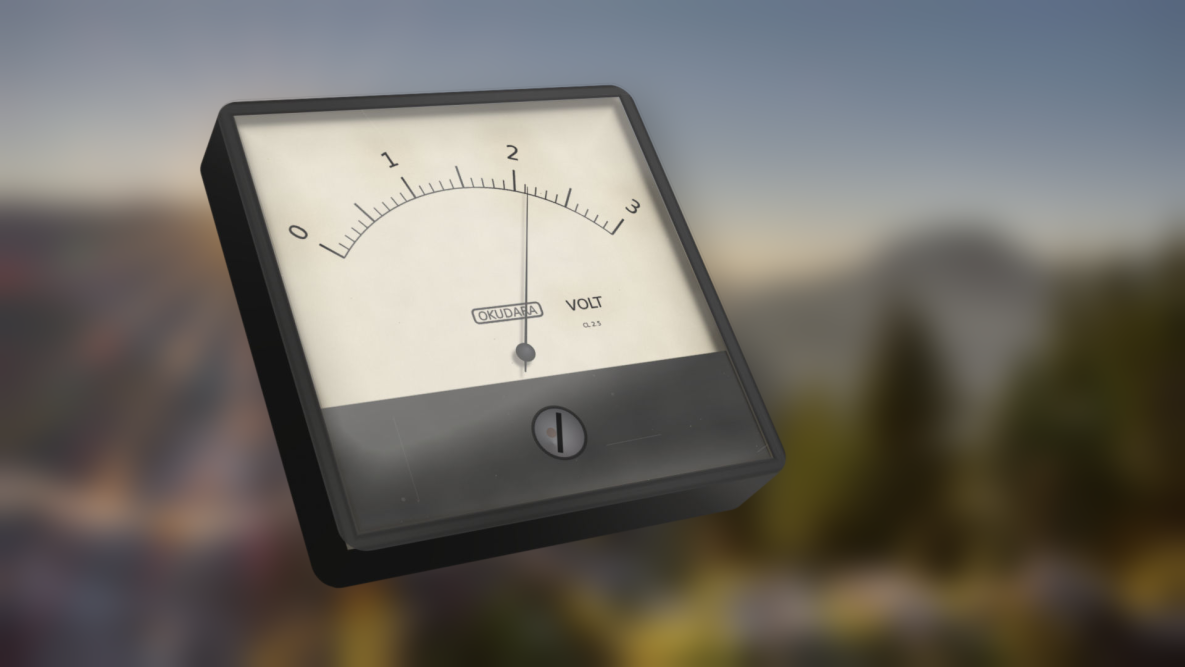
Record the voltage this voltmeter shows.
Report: 2.1 V
